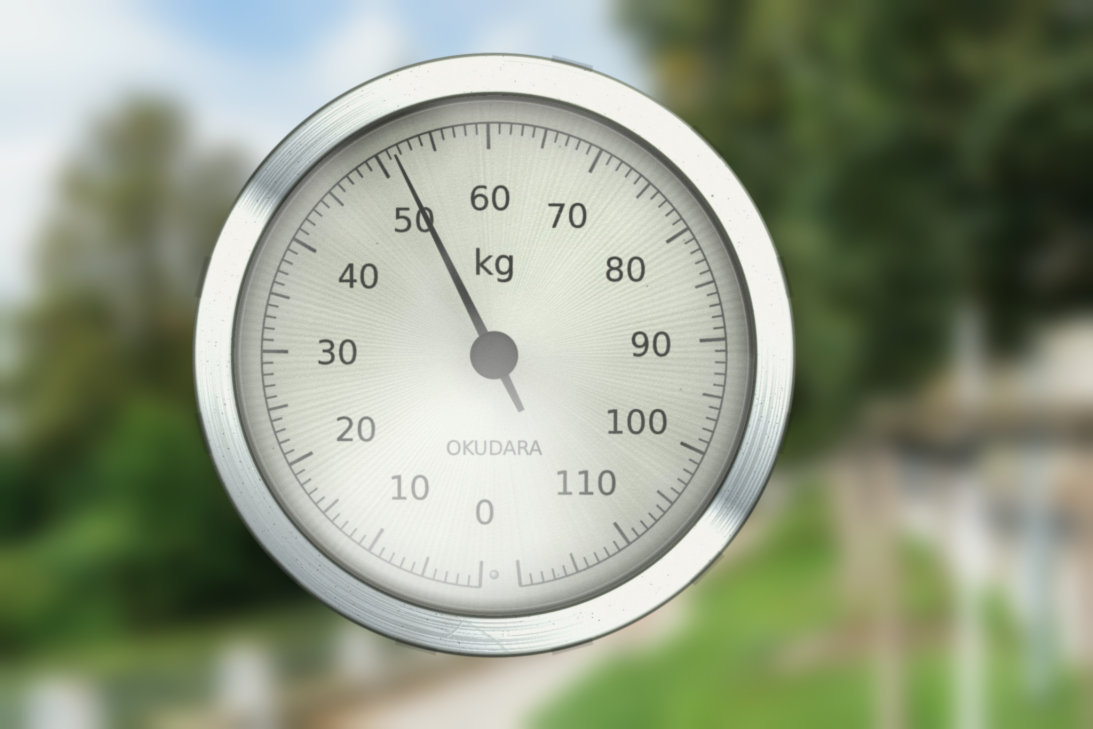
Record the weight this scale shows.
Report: 51.5 kg
